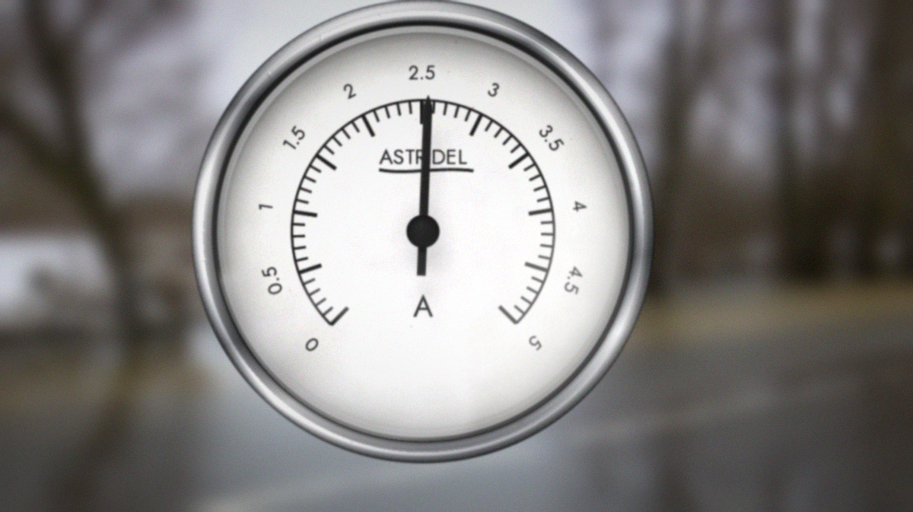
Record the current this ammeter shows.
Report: 2.55 A
